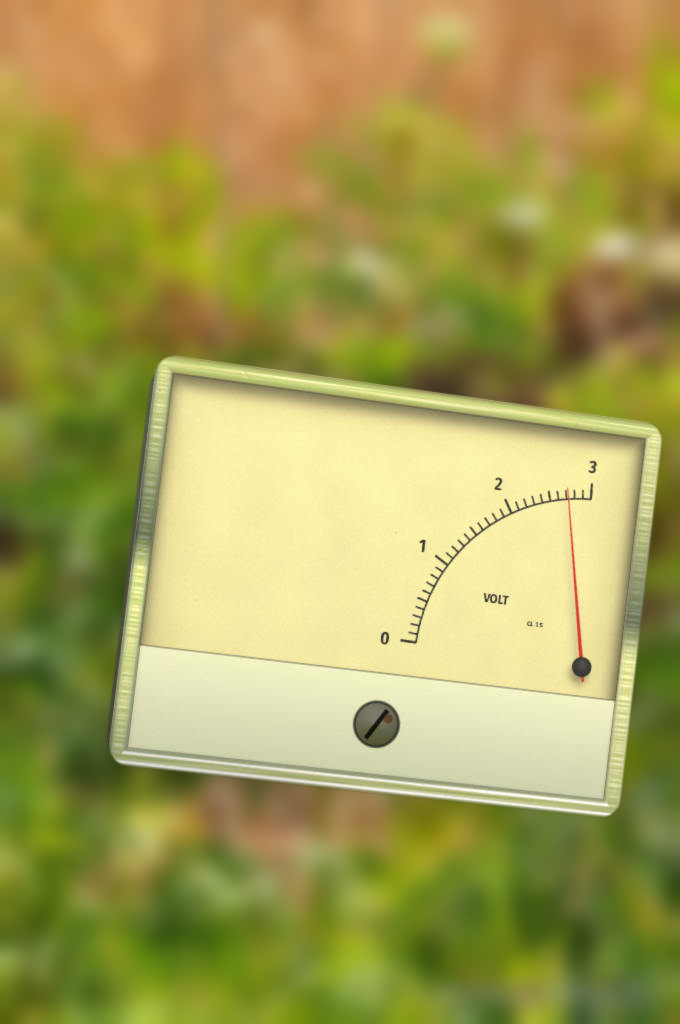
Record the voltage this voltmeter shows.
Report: 2.7 V
